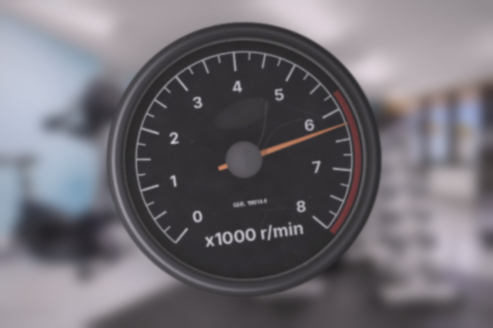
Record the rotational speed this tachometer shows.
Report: 6250 rpm
